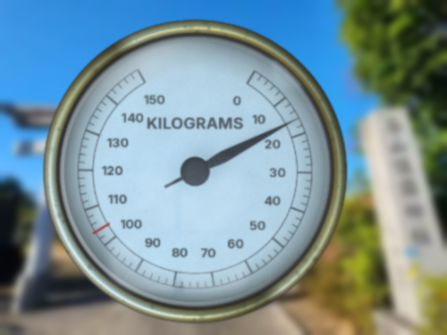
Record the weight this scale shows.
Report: 16 kg
